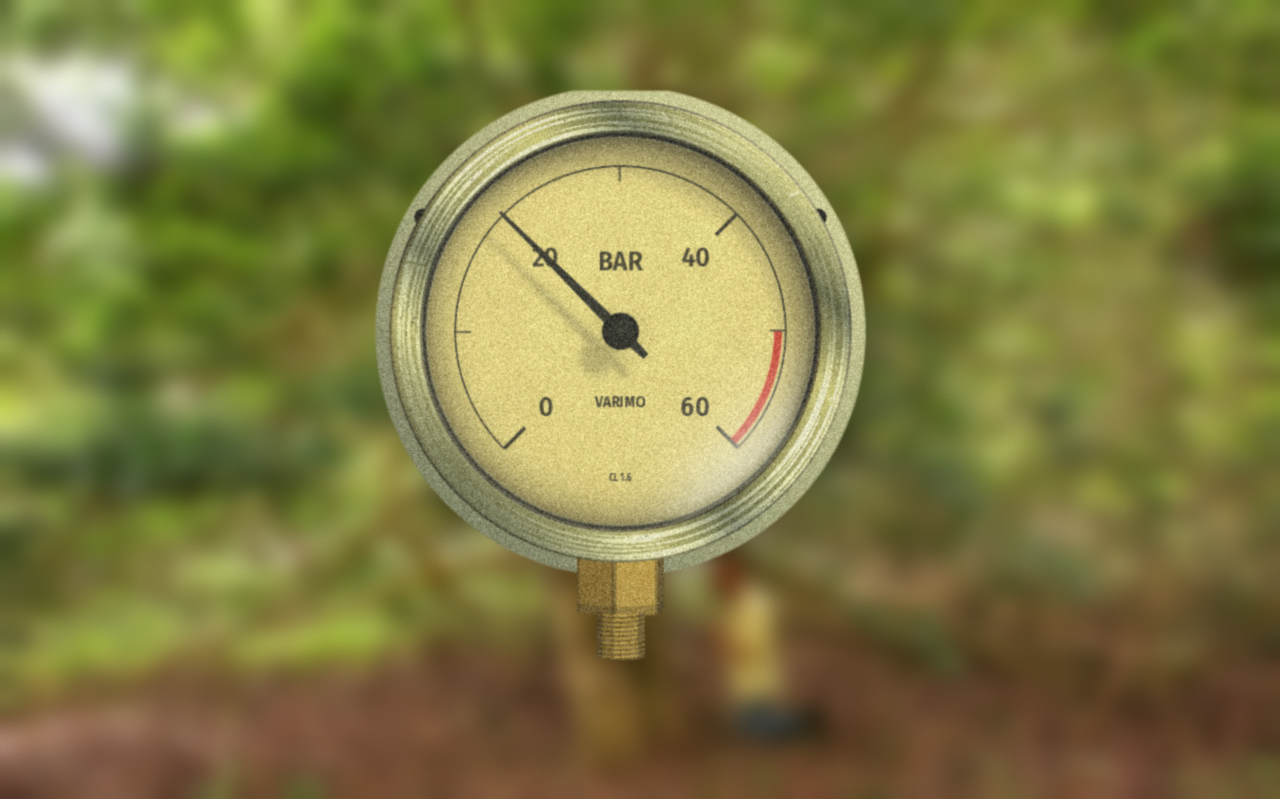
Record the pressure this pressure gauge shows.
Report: 20 bar
